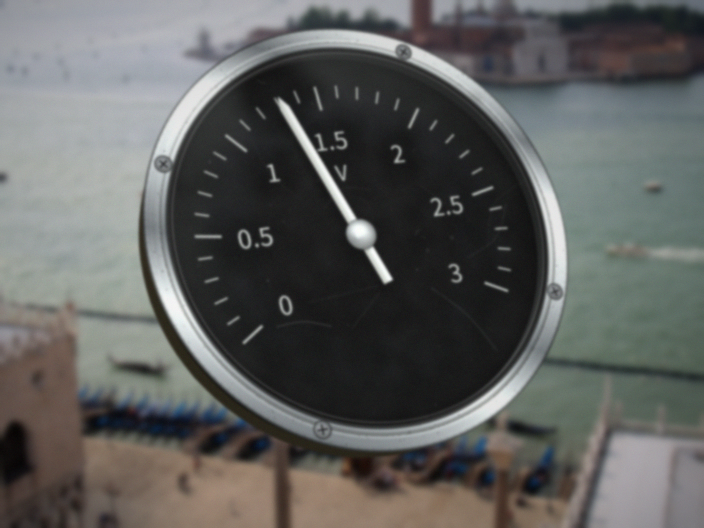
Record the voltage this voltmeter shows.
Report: 1.3 V
